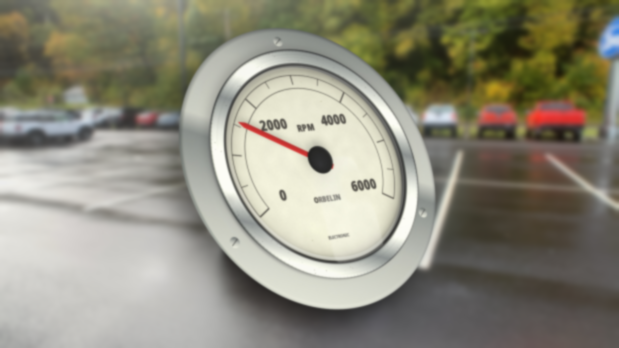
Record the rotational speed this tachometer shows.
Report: 1500 rpm
